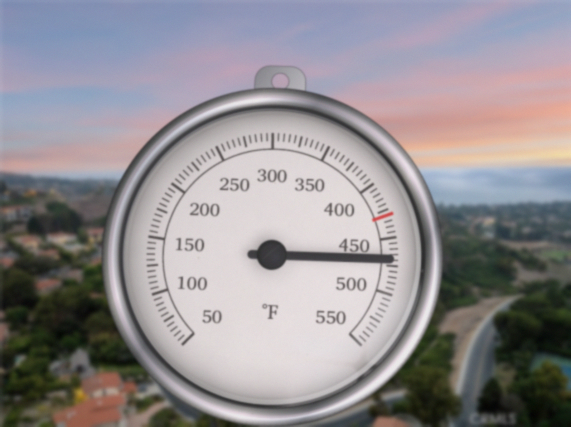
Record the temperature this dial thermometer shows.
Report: 470 °F
